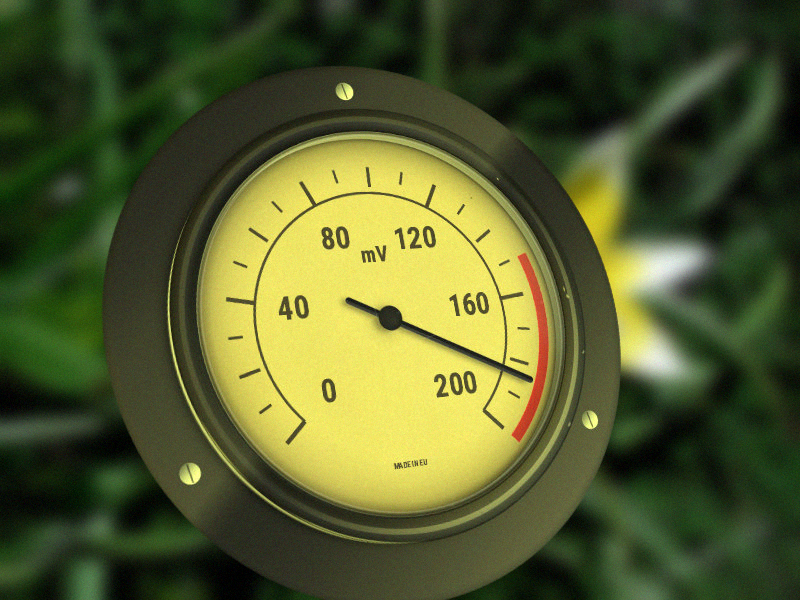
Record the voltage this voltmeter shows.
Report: 185 mV
